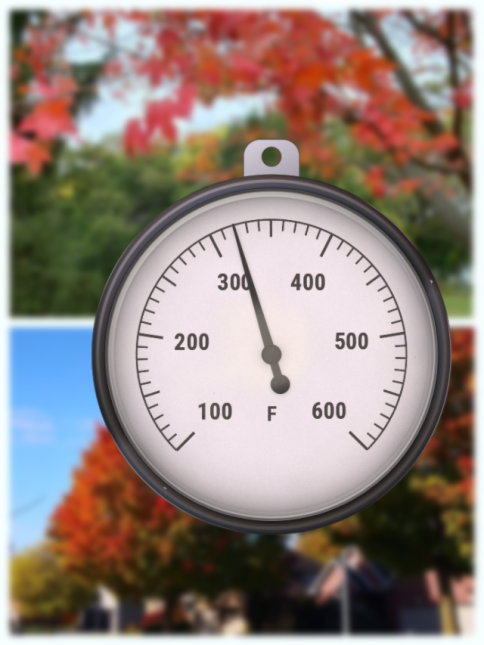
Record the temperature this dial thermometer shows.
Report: 320 °F
